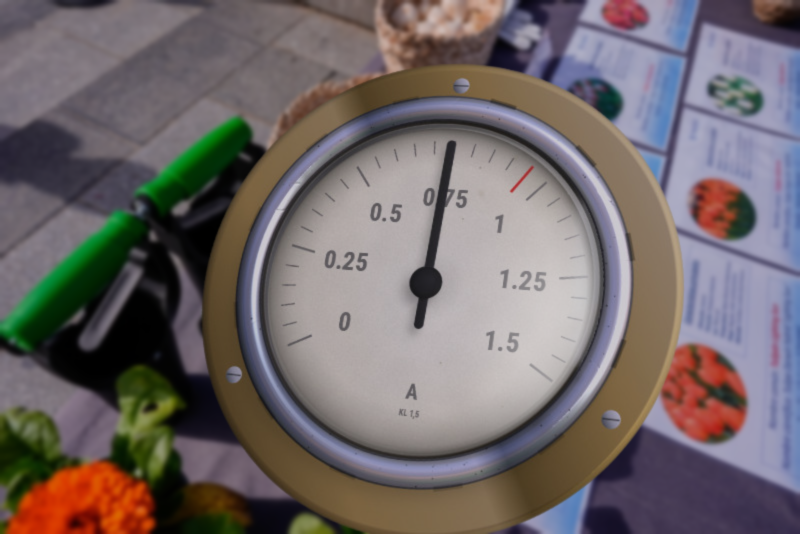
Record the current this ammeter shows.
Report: 0.75 A
